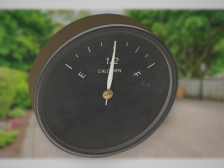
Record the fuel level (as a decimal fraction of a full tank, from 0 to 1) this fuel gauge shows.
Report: 0.5
